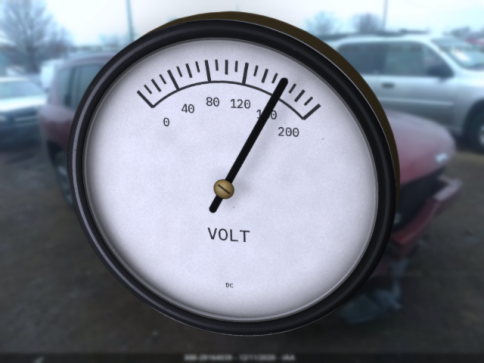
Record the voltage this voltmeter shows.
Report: 160 V
